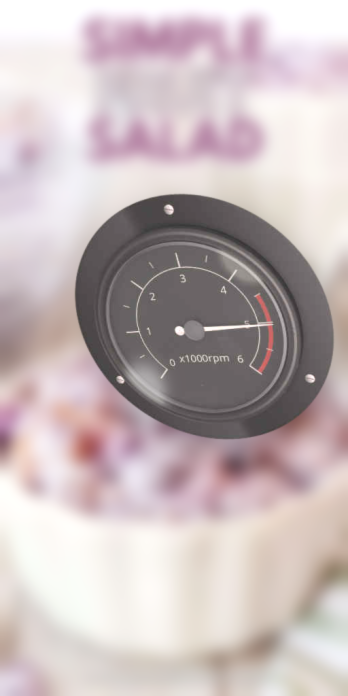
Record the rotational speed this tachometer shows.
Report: 5000 rpm
